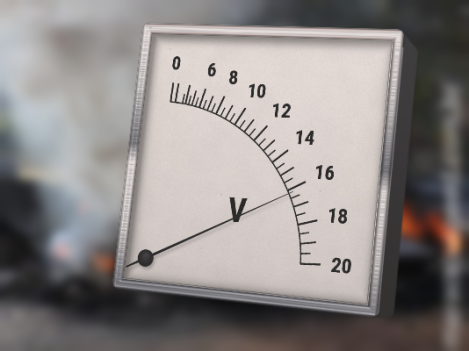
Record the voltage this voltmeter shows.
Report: 16.25 V
